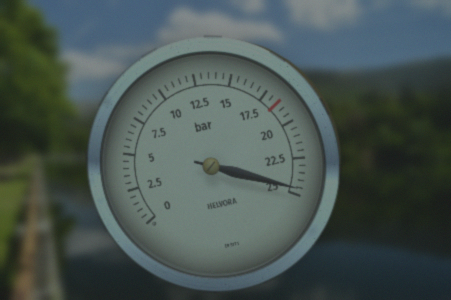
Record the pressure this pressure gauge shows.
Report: 24.5 bar
